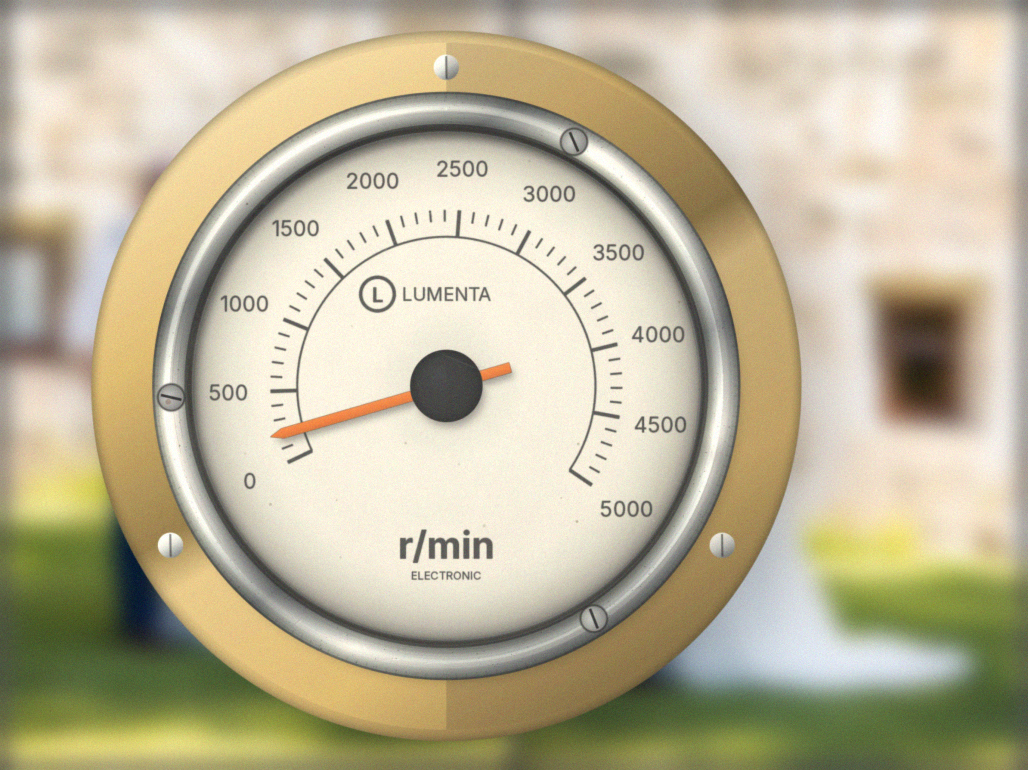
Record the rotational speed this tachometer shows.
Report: 200 rpm
